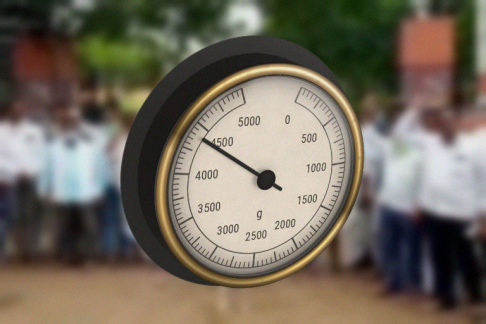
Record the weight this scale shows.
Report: 4400 g
